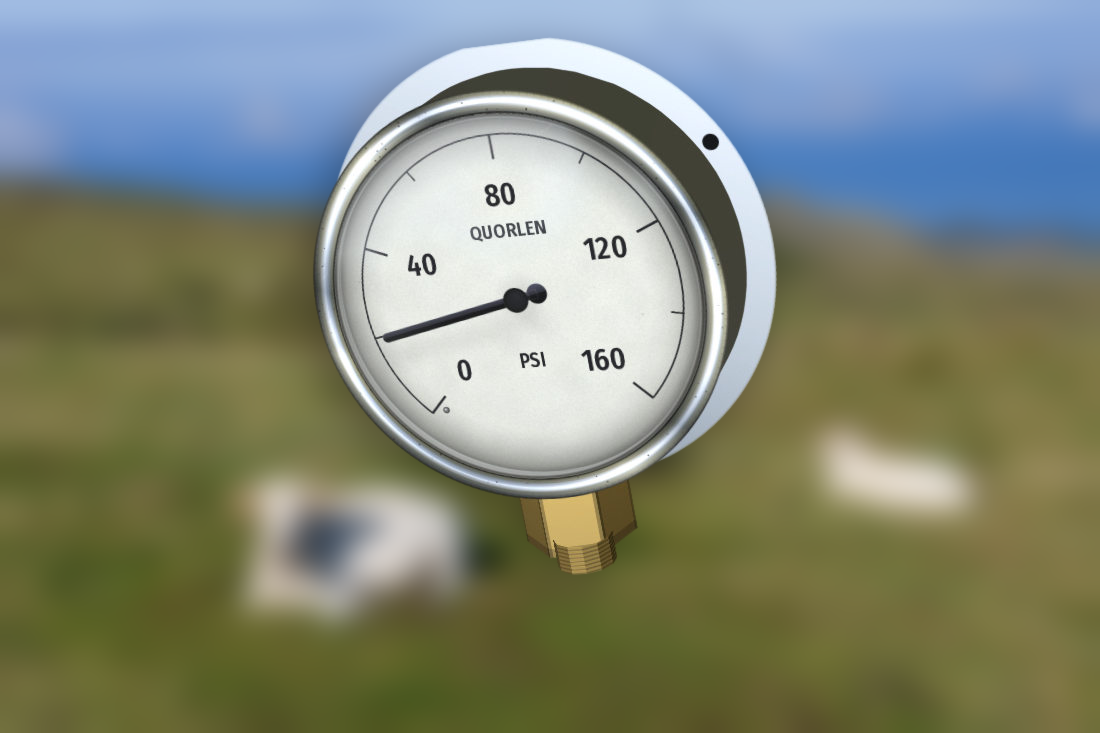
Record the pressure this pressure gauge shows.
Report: 20 psi
